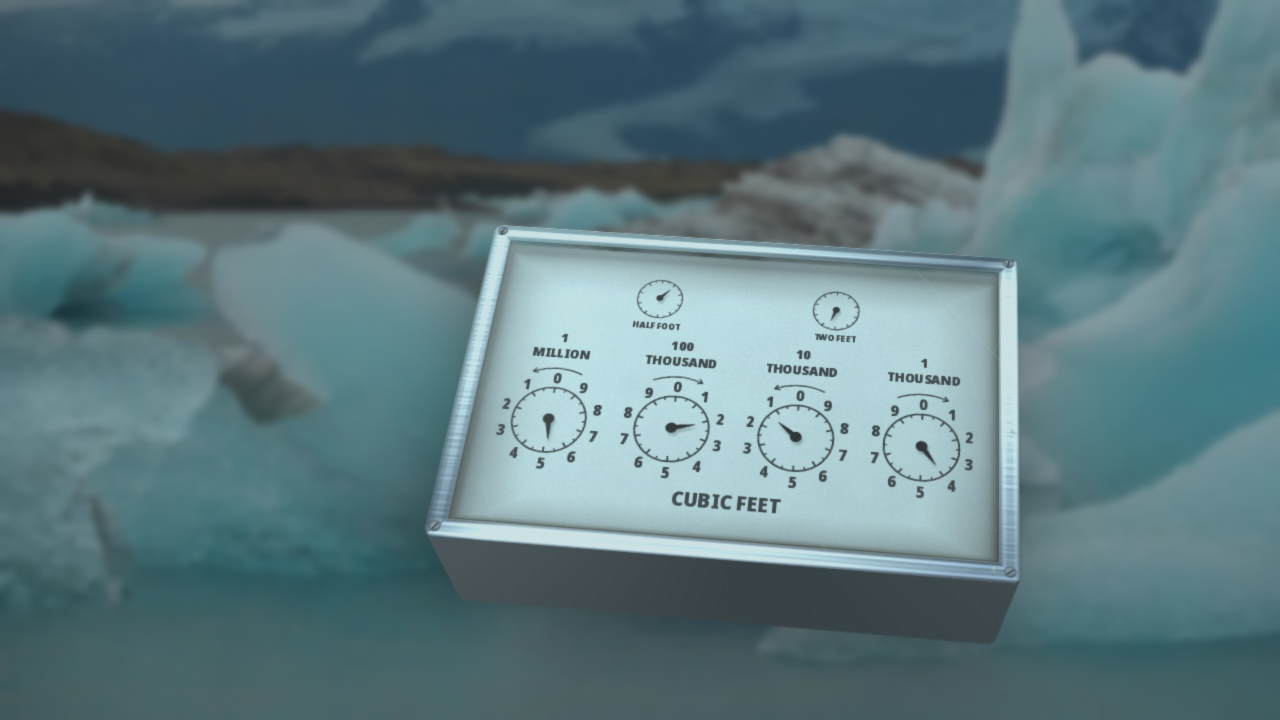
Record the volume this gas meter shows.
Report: 521400 ft³
